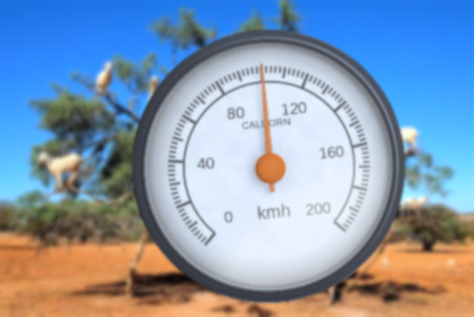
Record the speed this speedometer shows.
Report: 100 km/h
